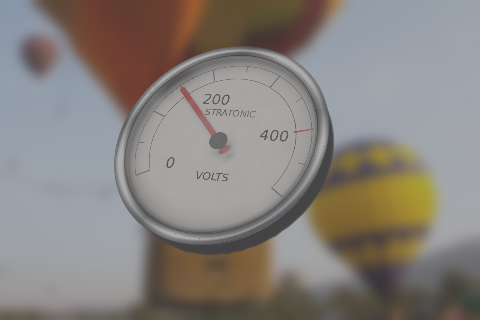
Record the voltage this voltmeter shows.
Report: 150 V
